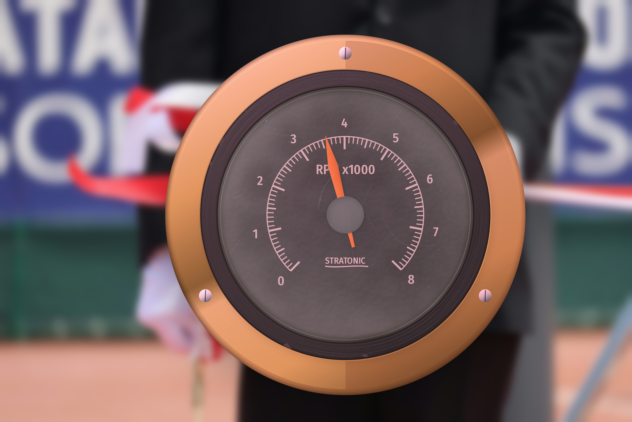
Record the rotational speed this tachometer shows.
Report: 3600 rpm
